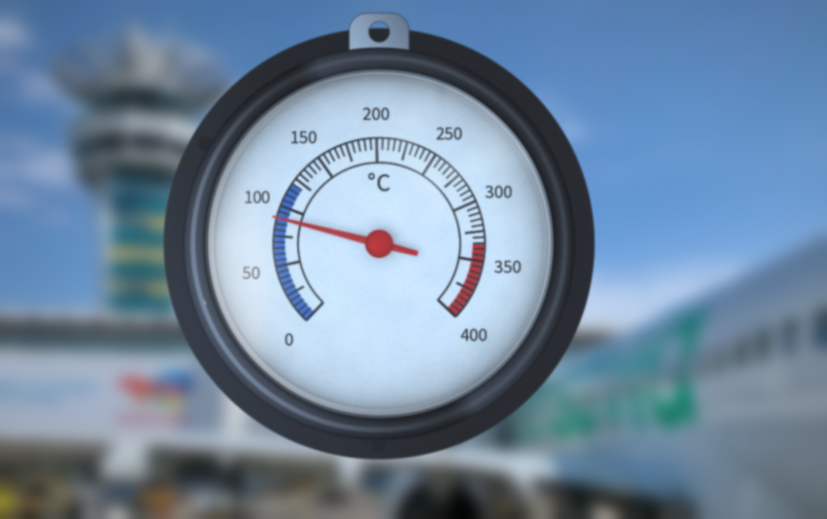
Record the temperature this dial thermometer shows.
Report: 90 °C
